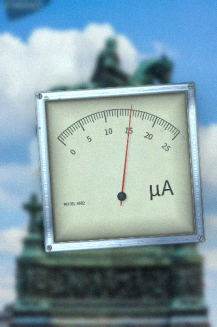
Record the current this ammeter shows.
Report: 15 µA
